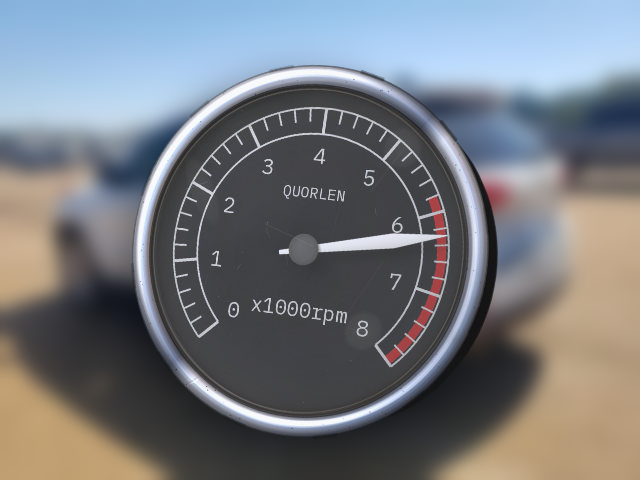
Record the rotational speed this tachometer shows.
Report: 6300 rpm
